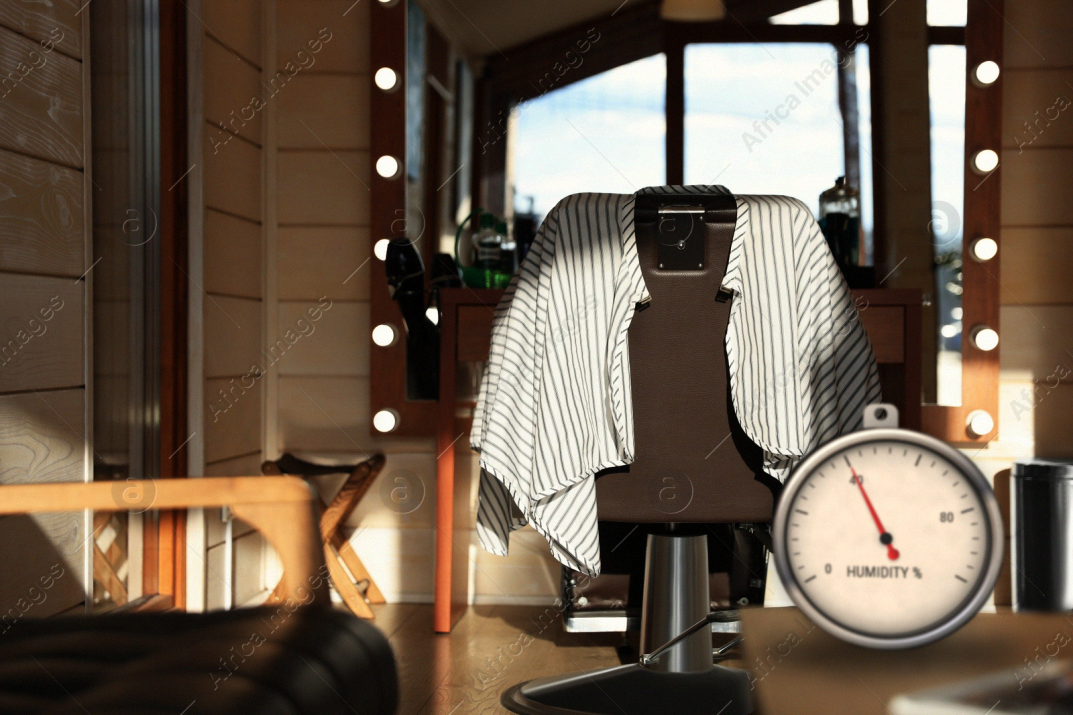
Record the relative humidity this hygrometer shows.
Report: 40 %
